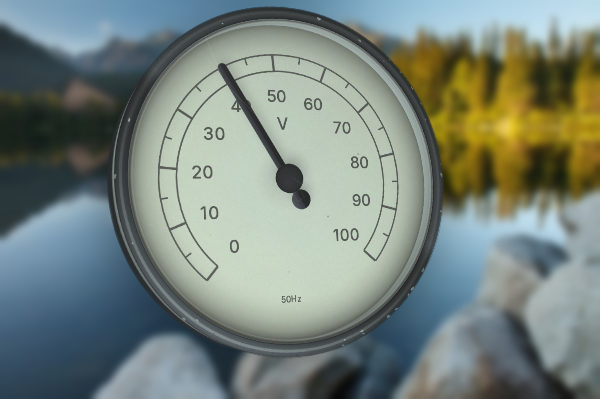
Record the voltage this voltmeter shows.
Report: 40 V
